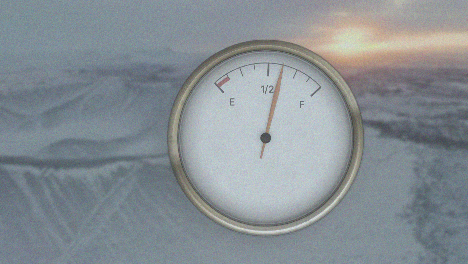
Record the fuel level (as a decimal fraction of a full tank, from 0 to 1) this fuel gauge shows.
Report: 0.625
